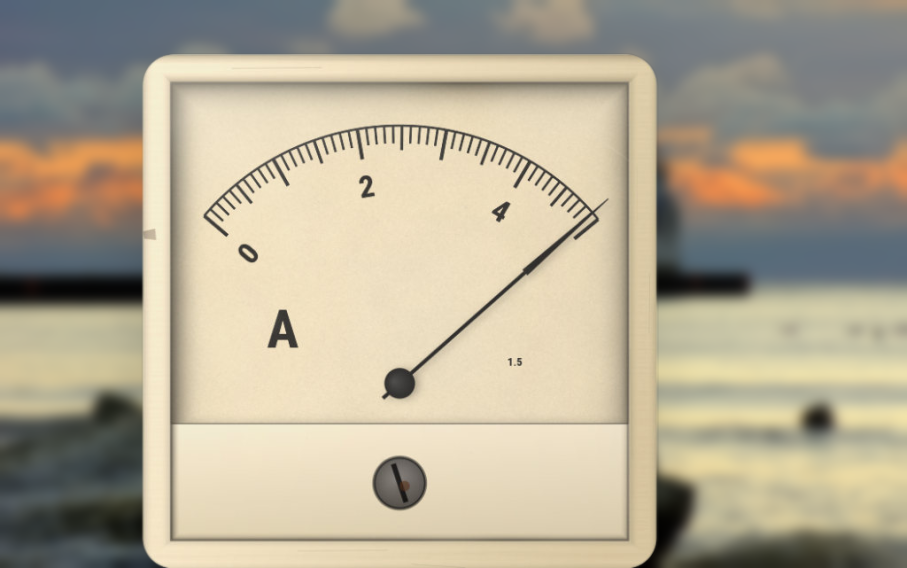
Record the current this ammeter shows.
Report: 4.9 A
